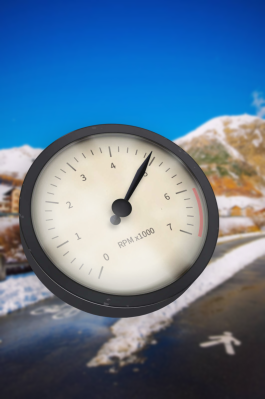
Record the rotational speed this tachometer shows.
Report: 4900 rpm
